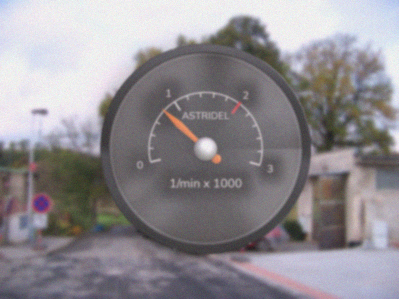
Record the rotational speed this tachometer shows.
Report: 800 rpm
